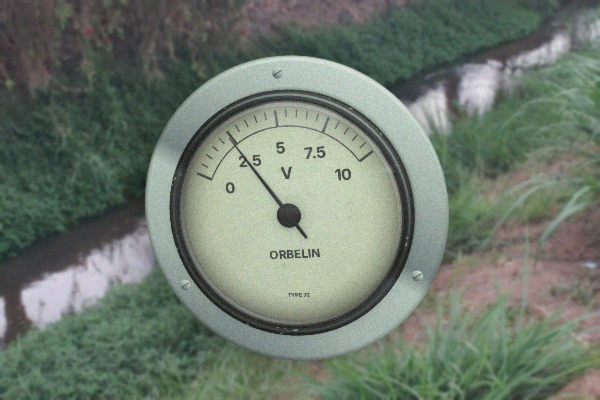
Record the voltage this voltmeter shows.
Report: 2.5 V
